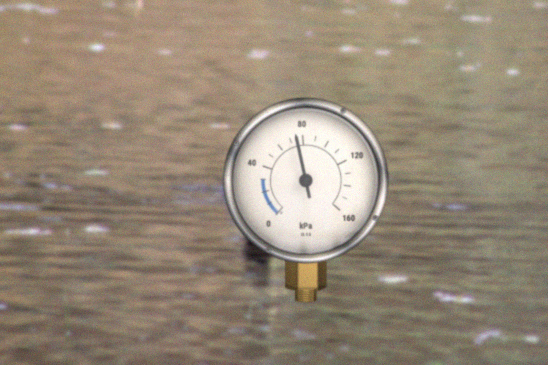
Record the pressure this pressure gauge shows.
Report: 75 kPa
